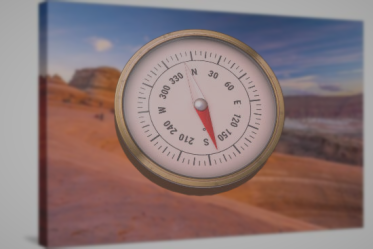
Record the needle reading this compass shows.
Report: 170 °
